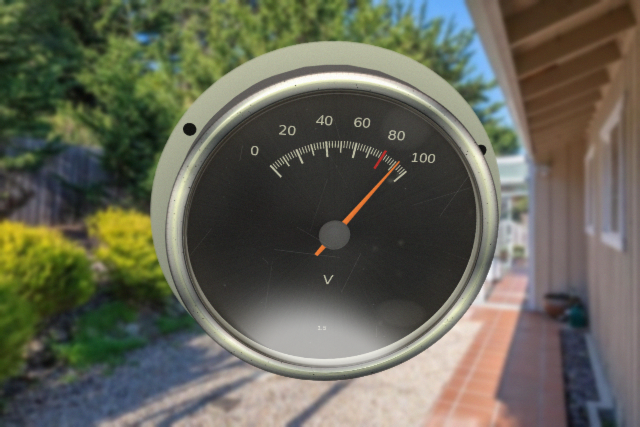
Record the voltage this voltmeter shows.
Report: 90 V
